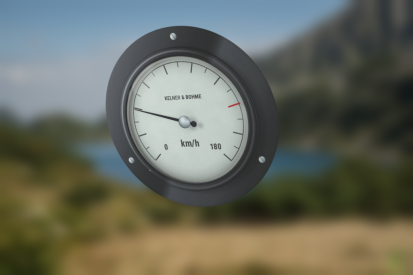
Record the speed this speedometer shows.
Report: 40 km/h
